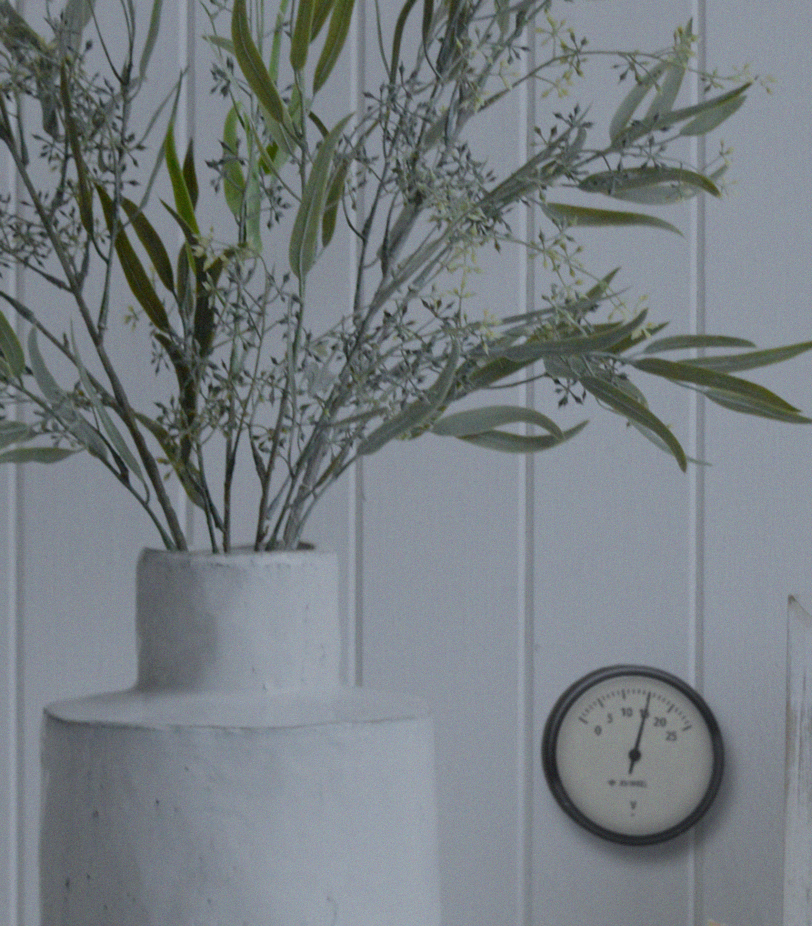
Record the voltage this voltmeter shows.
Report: 15 V
